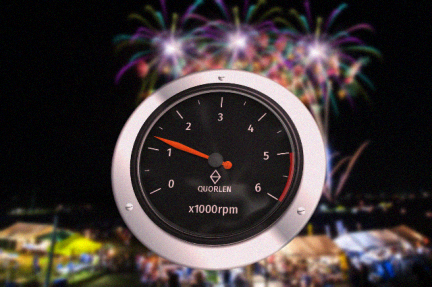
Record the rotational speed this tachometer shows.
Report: 1250 rpm
